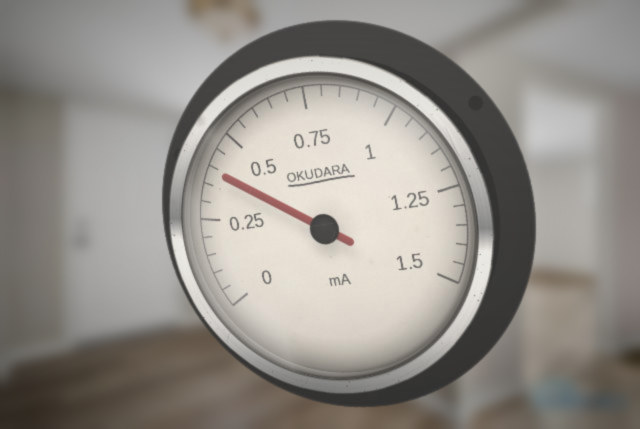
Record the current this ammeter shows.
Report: 0.4 mA
